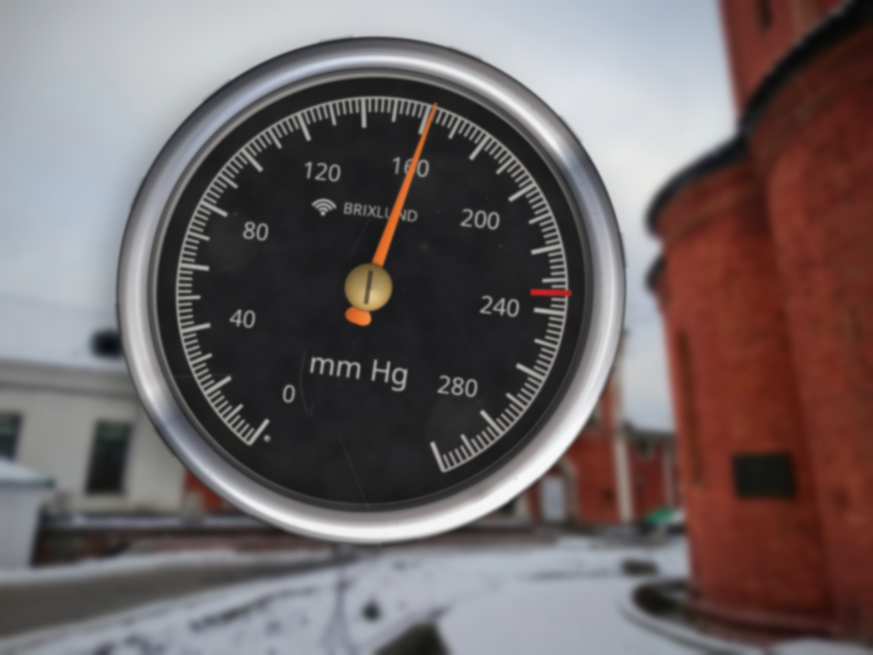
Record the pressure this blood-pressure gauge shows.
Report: 162 mmHg
